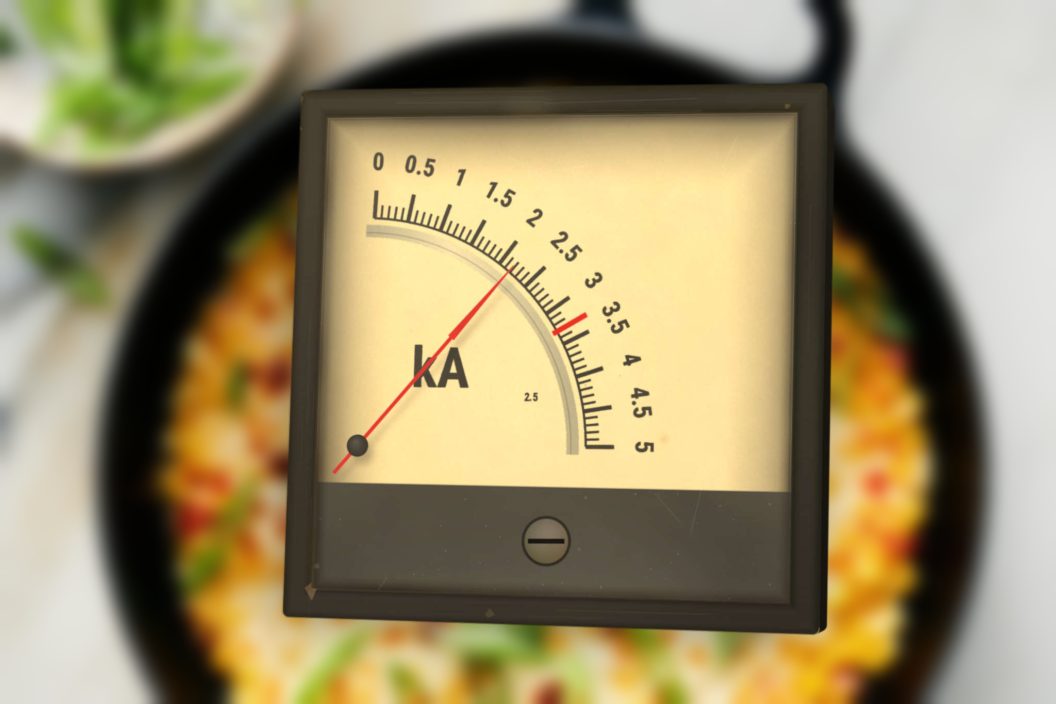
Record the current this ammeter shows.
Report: 2.2 kA
